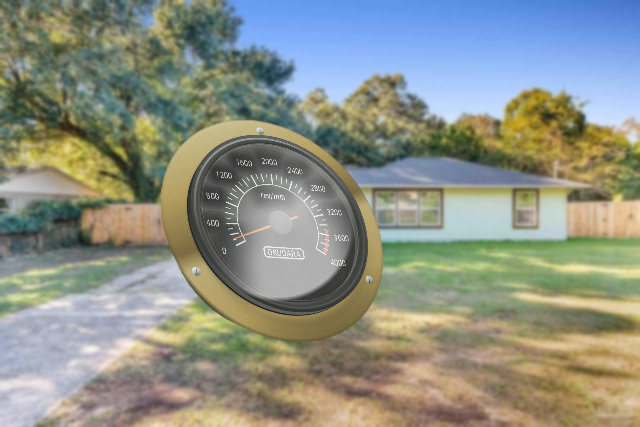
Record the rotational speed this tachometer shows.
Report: 100 rpm
